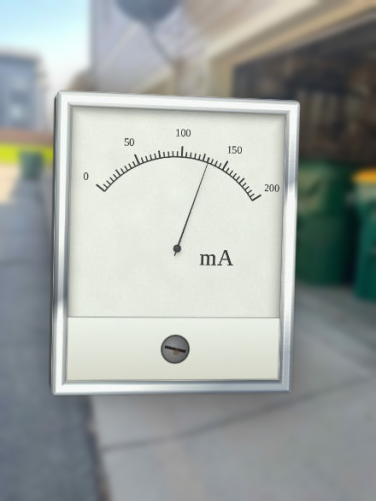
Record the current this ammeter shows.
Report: 130 mA
